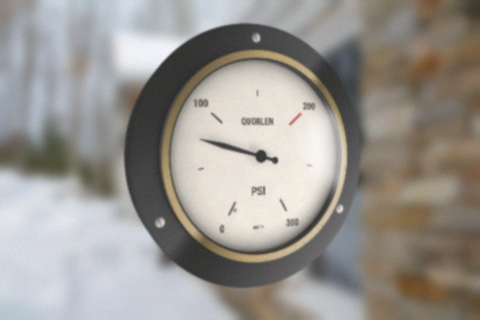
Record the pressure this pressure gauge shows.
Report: 75 psi
